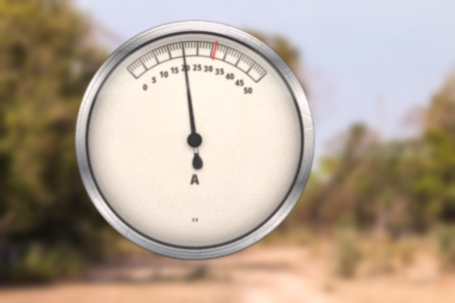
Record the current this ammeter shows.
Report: 20 A
